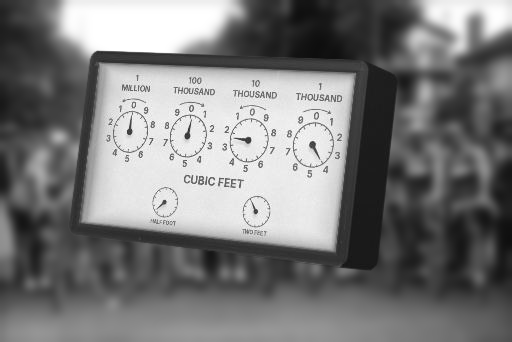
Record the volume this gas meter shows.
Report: 2400 ft³
